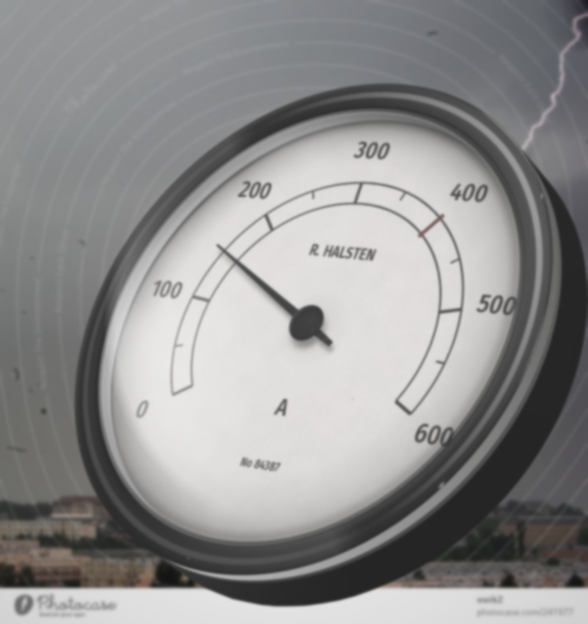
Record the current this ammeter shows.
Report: 150 A
